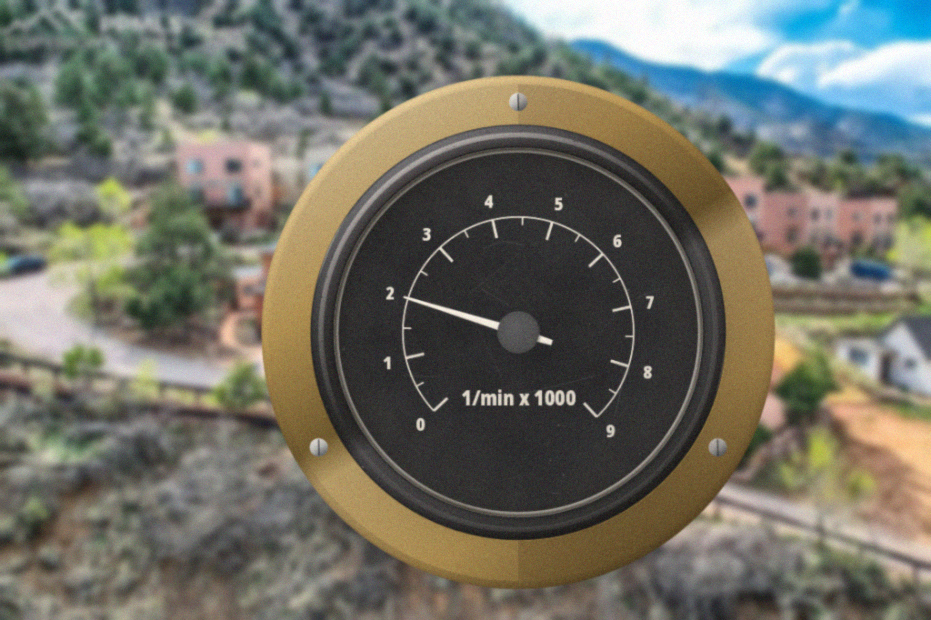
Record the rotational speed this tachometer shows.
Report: 2000 rpm
